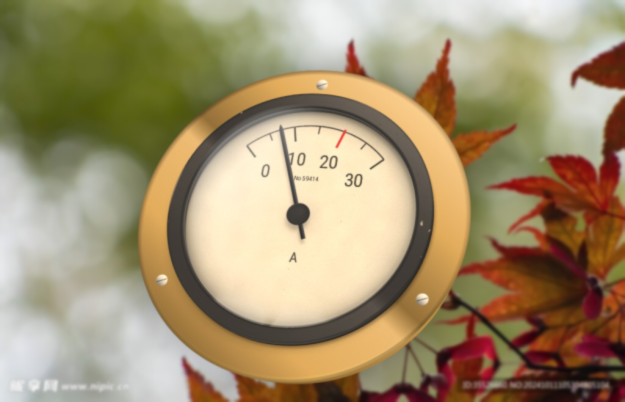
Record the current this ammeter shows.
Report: 7.5 A
